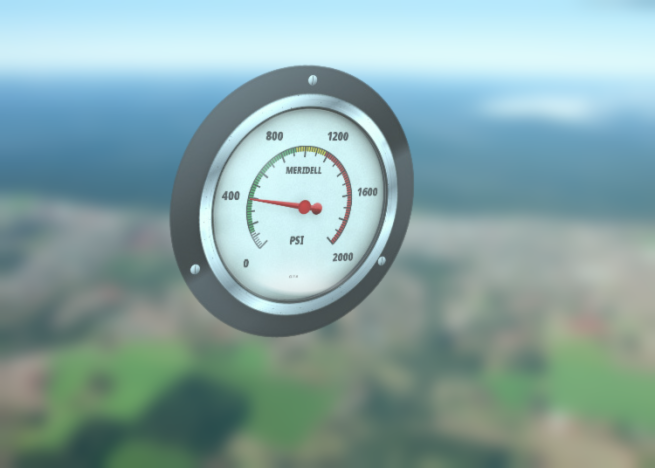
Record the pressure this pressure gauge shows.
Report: 400 psi
